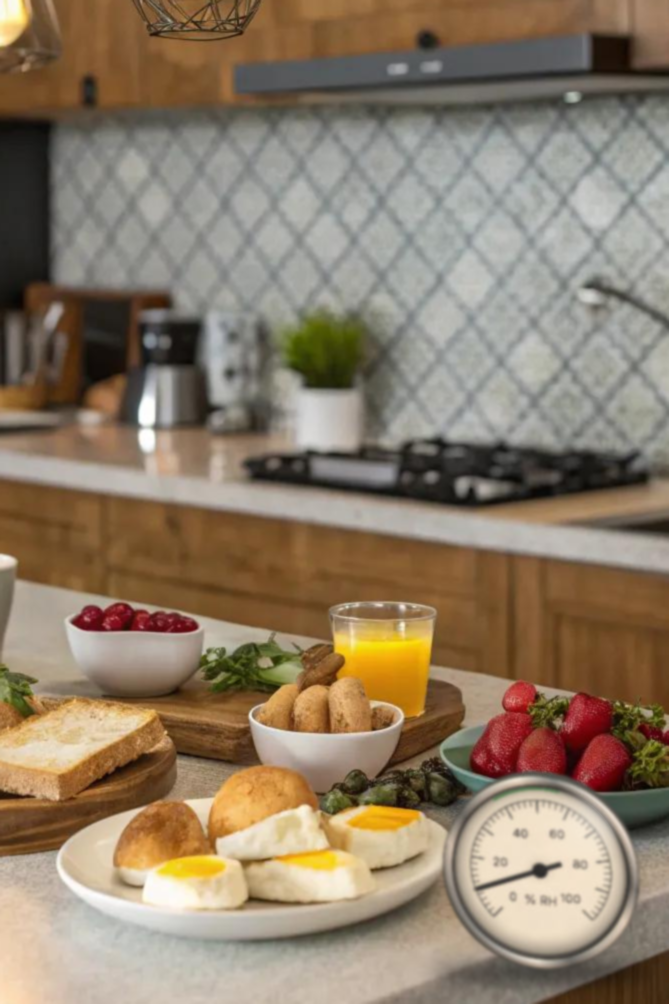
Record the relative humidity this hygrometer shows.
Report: 10 %
